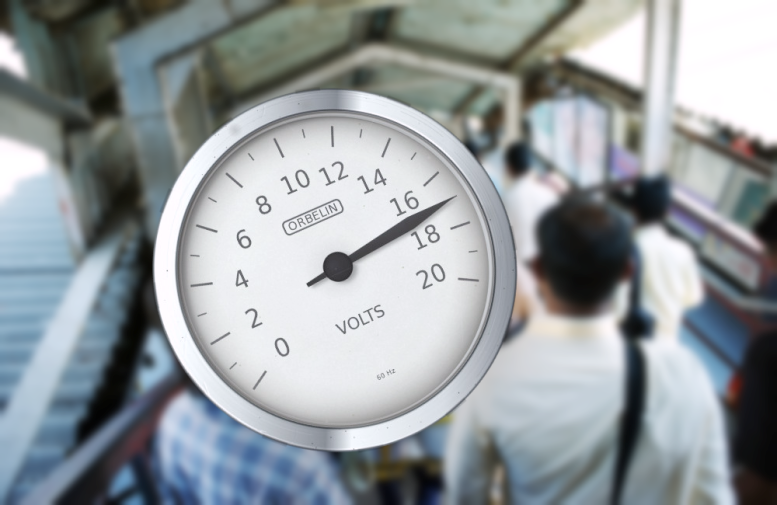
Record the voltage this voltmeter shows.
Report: 17 V
